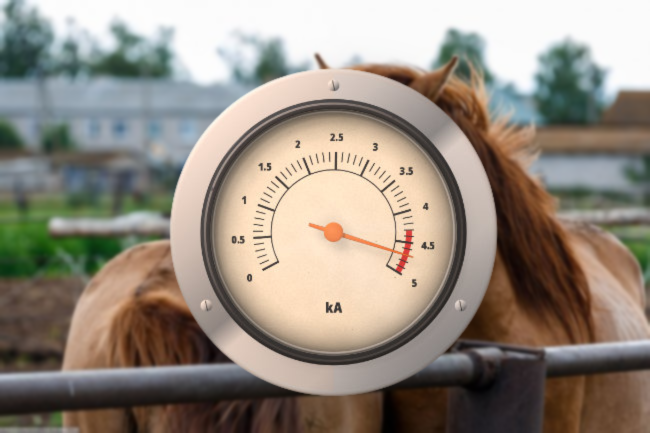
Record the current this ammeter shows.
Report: 4.7 kA
